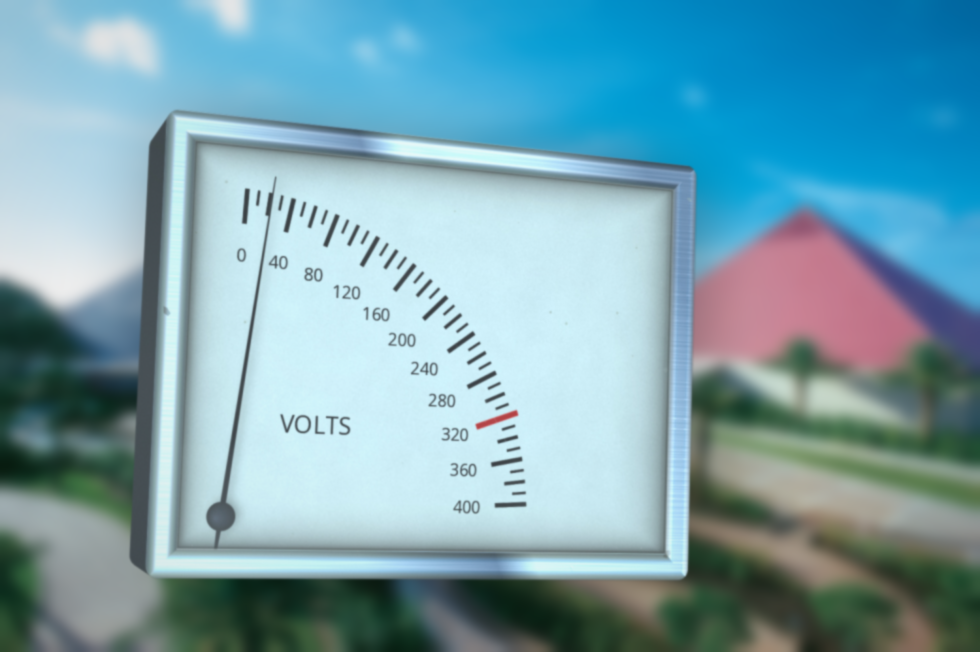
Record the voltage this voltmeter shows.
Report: 20 V
